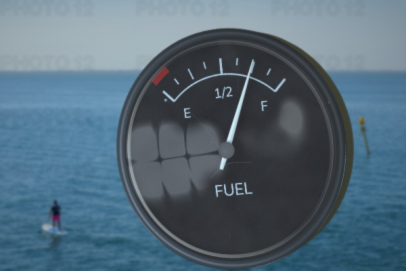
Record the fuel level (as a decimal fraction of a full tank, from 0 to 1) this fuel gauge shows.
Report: 0.75
